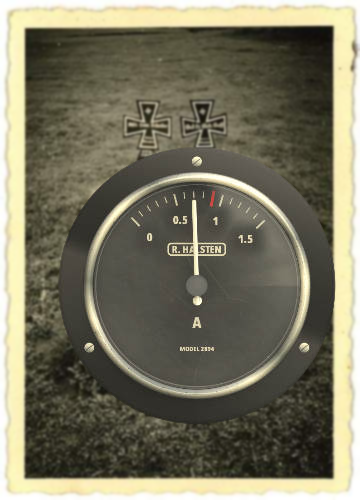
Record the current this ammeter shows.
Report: 0.7 A
